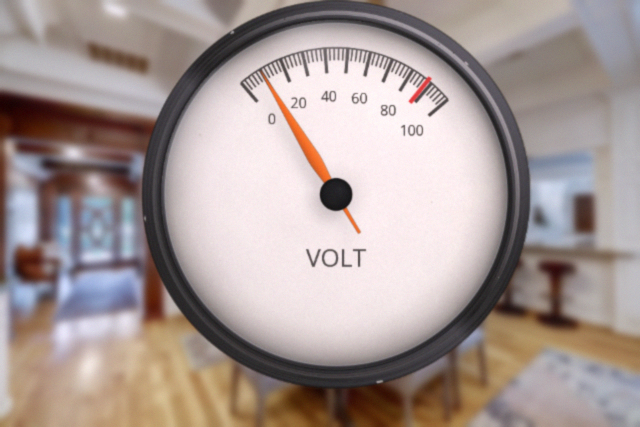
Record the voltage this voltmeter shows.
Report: 10 V
